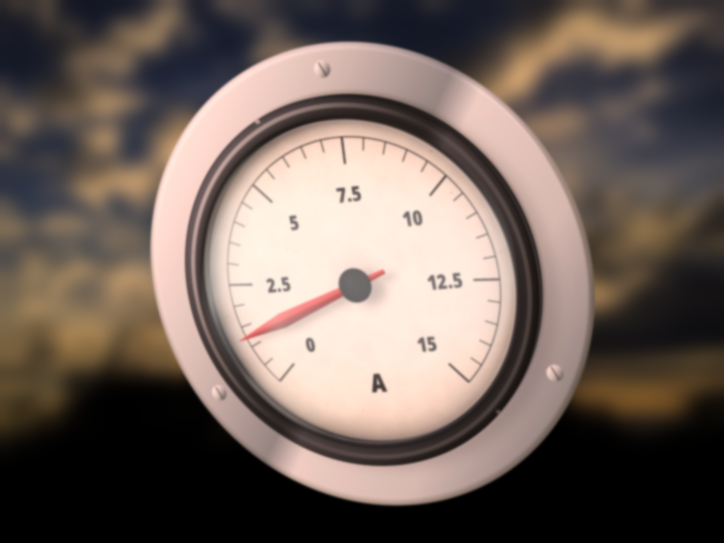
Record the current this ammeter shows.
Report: 1.25 A
